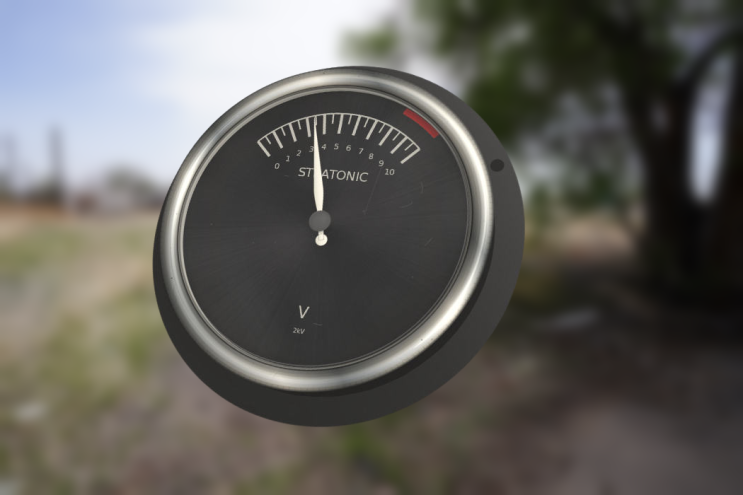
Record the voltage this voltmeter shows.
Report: 3.5 V
